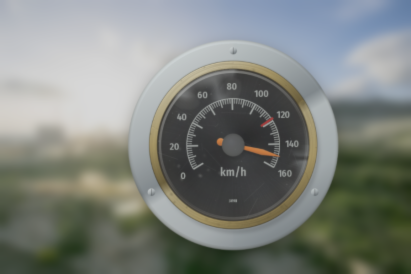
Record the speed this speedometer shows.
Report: 150 km/h
